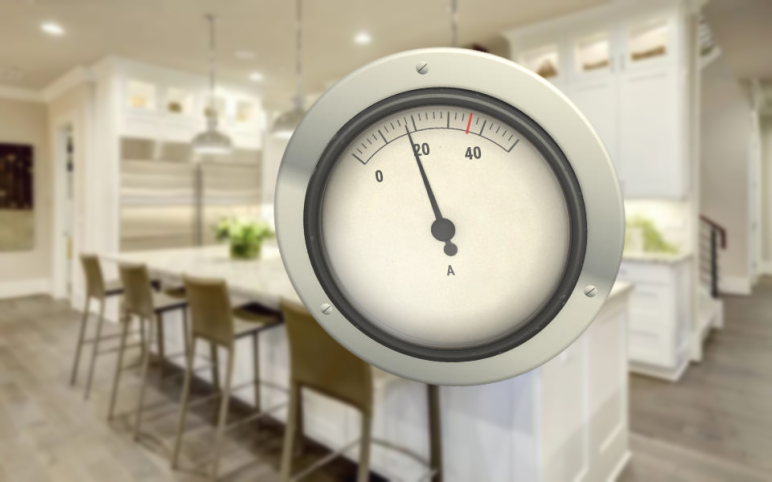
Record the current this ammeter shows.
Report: 18 A
